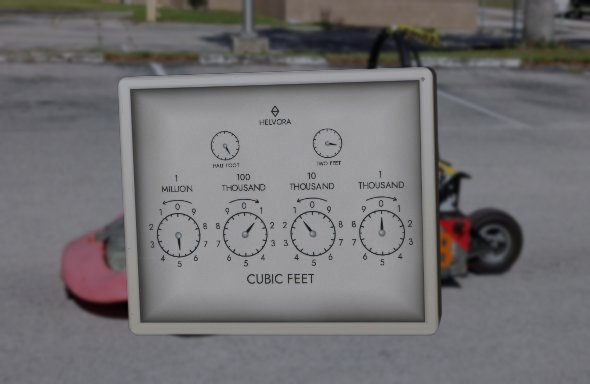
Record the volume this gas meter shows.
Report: 511000 ft³
